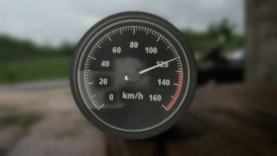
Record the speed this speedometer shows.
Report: 120 km/h
